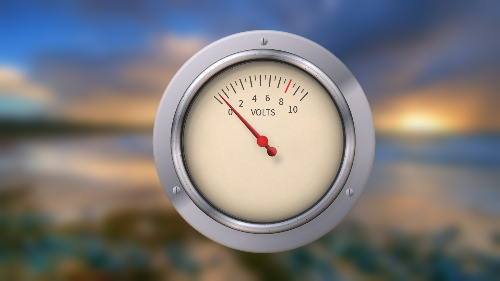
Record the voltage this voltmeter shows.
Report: 0.5 V
